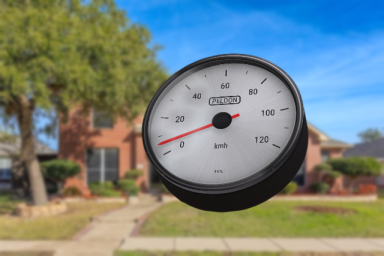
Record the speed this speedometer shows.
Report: 5 km/h
